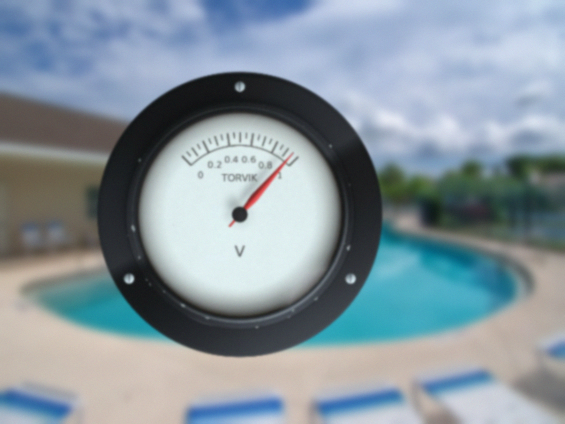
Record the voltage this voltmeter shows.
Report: 0.95 V
